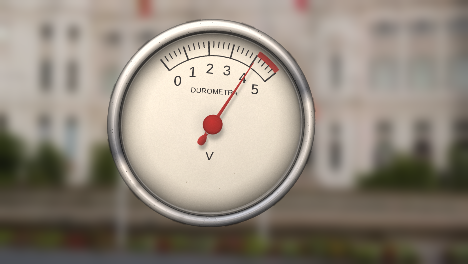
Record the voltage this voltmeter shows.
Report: 4 V
